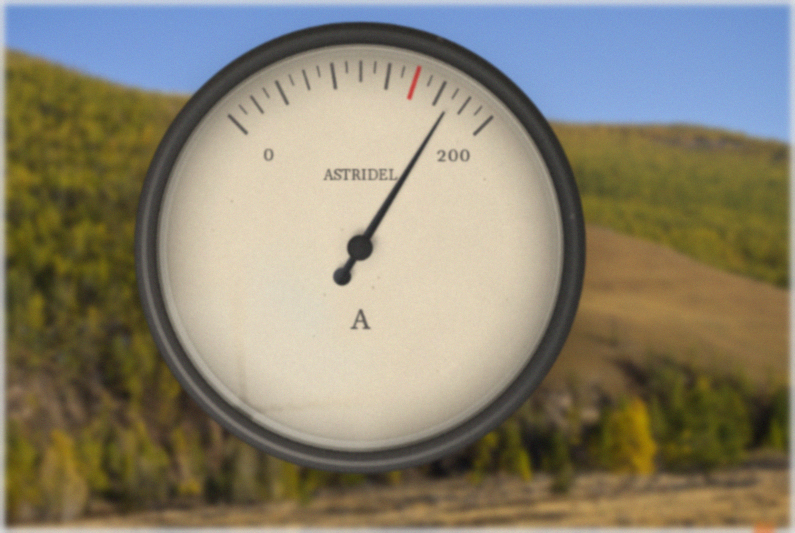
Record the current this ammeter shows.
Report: 170 A
